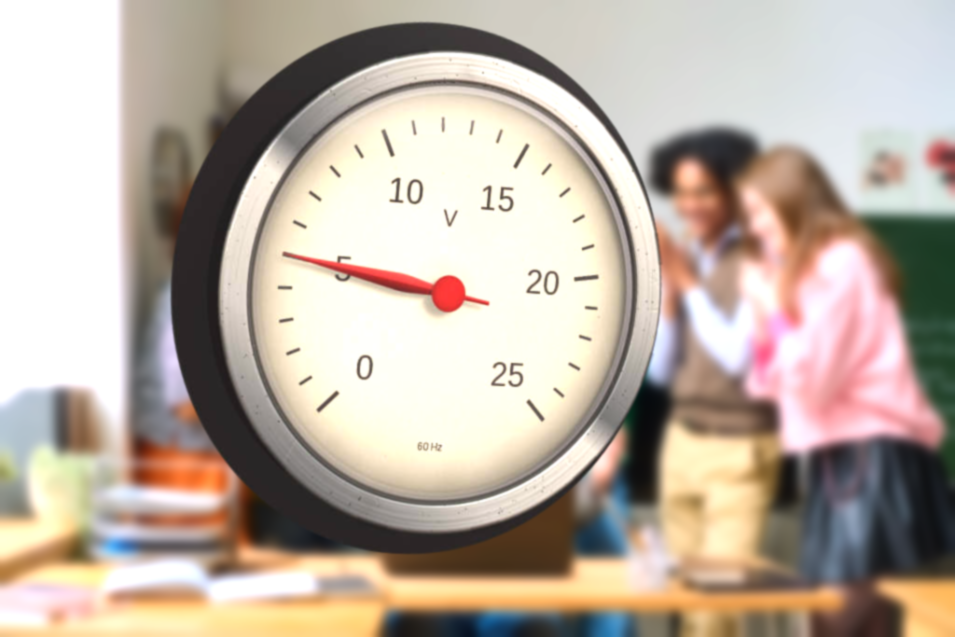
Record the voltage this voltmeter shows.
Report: 5 V
